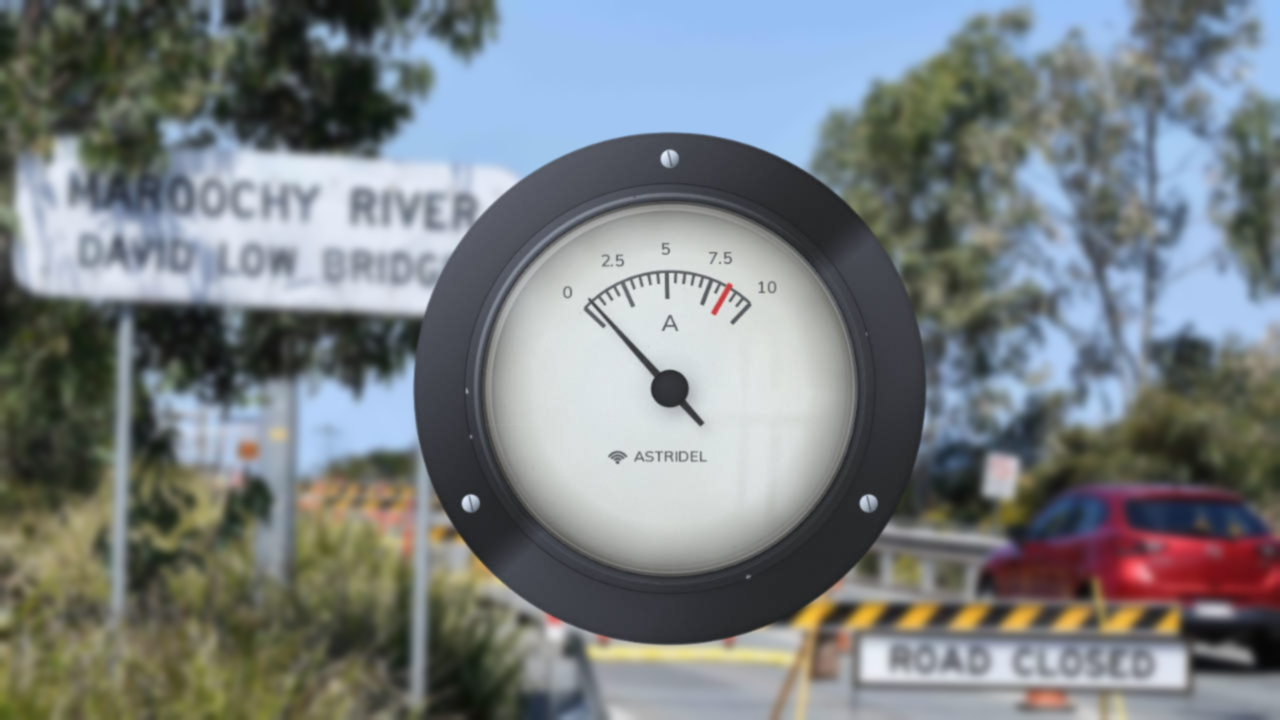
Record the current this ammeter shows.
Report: 0.5 A
